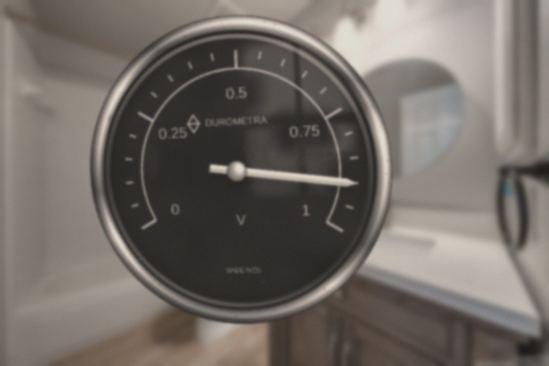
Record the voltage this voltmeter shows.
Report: 0.9 V
